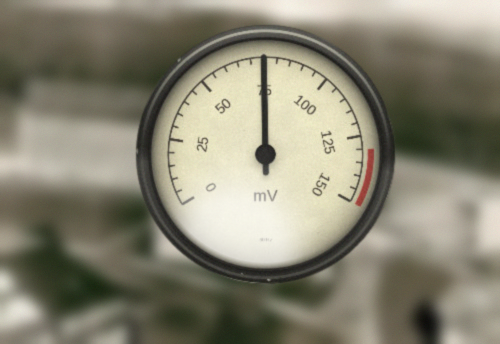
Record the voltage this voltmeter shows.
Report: 75 mV
